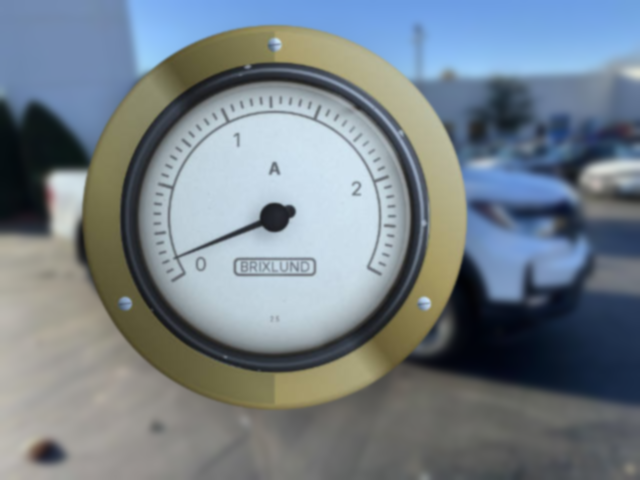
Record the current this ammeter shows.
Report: 0.1 A
